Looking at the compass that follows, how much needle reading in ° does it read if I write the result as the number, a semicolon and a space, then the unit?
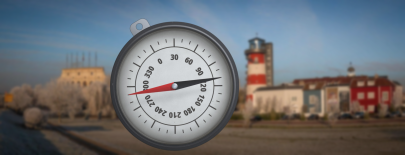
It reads 290; °
